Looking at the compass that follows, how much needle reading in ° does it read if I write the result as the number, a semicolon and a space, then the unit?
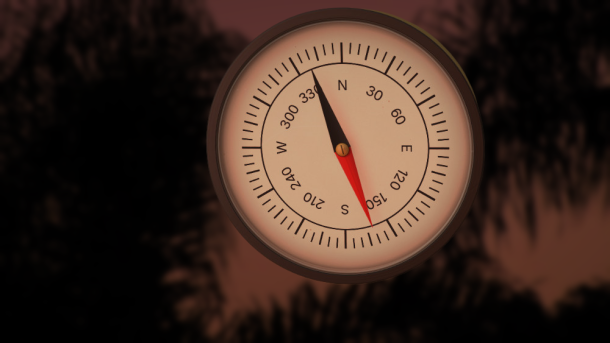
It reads 160; °
